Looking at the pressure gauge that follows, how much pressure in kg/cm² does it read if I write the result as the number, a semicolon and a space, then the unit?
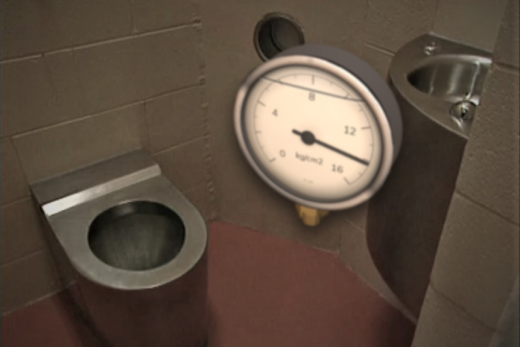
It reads 14; kg/cm²
